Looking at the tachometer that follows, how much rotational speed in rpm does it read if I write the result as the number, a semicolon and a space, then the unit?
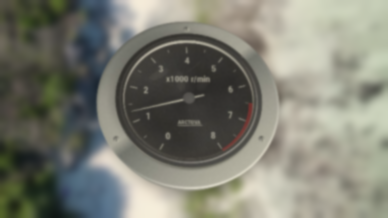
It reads 1250; rpm
